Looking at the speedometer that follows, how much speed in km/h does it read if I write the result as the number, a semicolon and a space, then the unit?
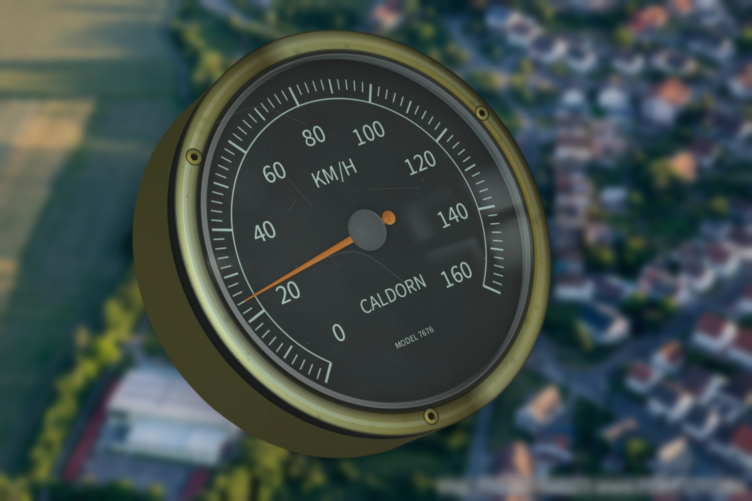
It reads 24; km/h
